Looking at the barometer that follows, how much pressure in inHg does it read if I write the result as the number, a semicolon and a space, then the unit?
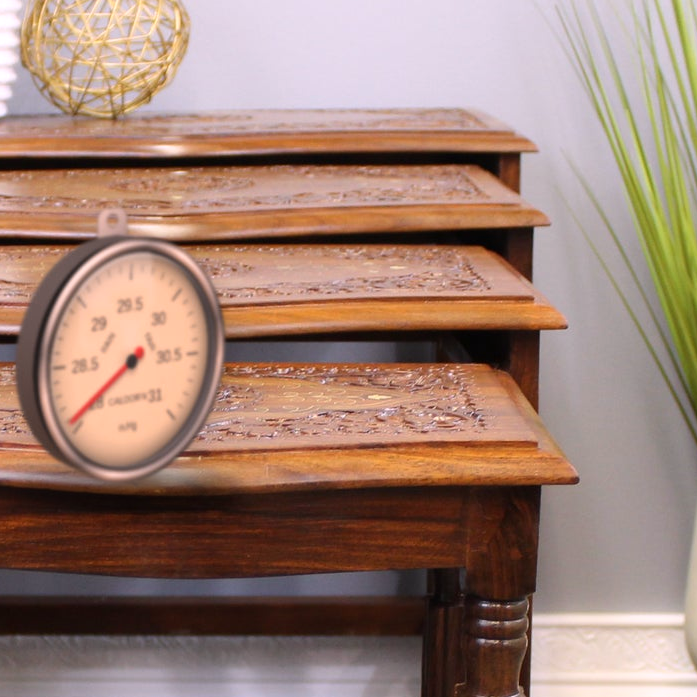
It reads 28.1; inHg
